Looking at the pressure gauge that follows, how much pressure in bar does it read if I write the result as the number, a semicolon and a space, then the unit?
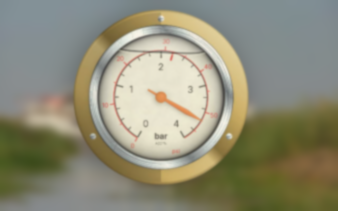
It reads 3.6; bar
